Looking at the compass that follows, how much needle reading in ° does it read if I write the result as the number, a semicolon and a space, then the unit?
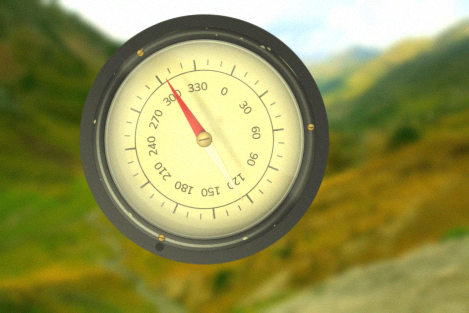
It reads 305; °
